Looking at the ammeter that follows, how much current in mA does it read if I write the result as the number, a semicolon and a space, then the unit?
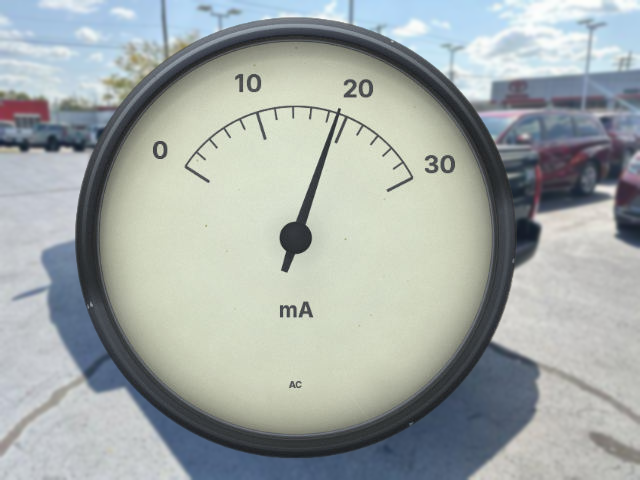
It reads 19; mA
